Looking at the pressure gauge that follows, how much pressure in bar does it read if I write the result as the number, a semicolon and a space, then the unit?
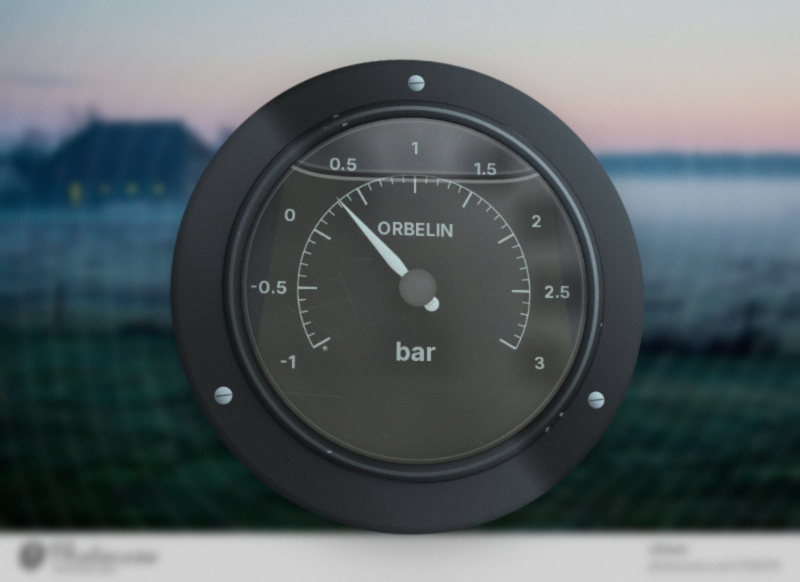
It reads 0.3; bar
